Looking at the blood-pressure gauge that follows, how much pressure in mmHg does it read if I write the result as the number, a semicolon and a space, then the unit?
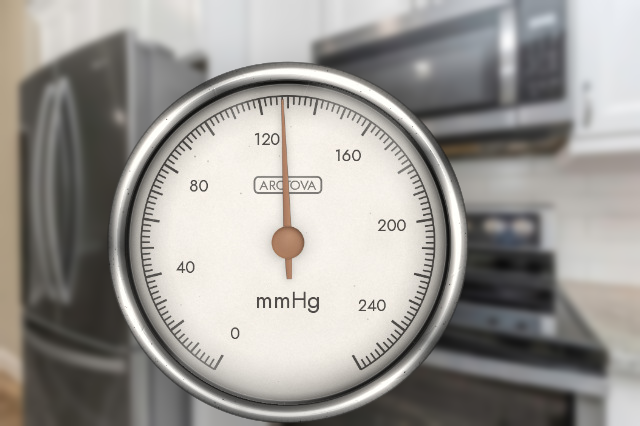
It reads 128; mmHg
